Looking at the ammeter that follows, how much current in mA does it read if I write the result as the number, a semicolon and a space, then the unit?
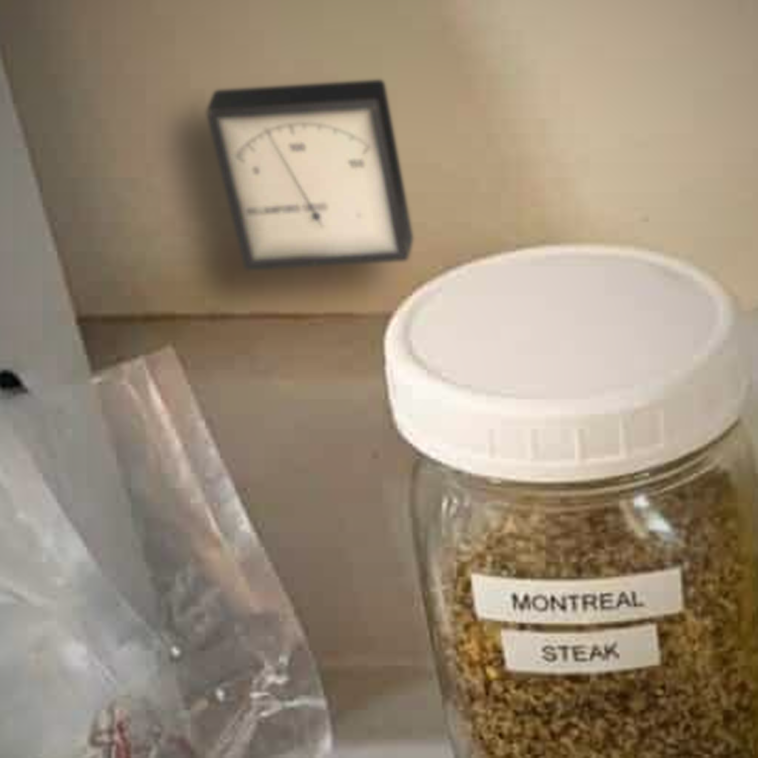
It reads 80; mA
